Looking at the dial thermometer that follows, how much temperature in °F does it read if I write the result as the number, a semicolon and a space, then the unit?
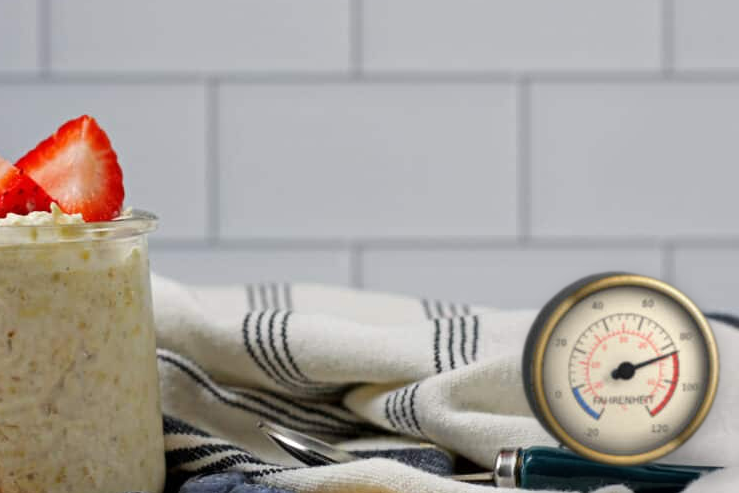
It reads 84; °F
